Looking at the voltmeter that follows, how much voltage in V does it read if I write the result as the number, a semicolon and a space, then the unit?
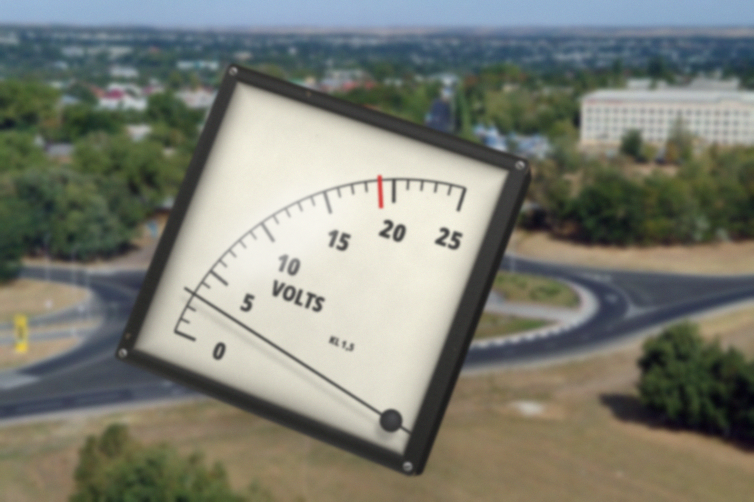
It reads 3; V
